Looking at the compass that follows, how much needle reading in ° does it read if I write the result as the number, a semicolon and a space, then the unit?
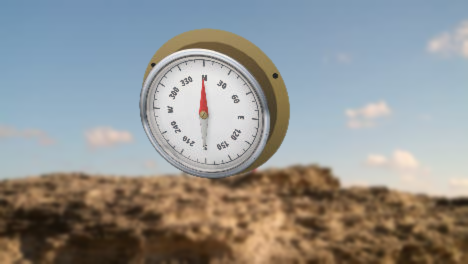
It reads 0; °
